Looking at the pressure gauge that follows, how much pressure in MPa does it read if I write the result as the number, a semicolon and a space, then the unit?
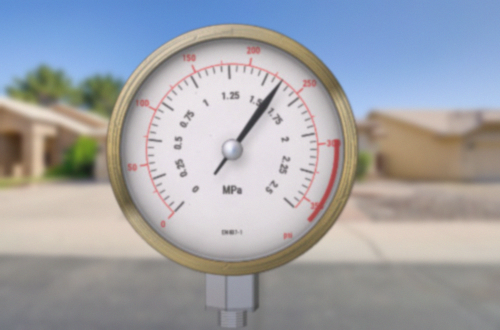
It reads 1.6; MPa
